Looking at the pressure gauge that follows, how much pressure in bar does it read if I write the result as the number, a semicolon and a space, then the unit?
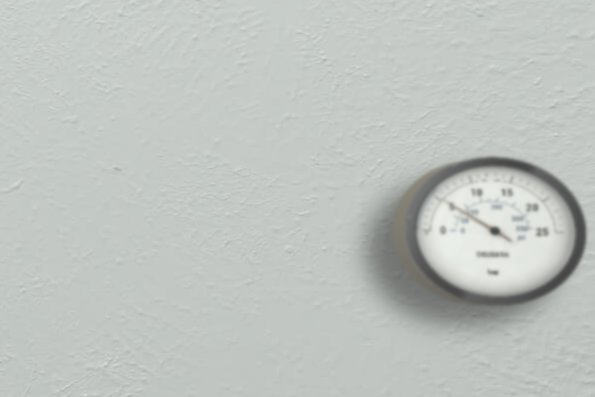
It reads 5; bar
